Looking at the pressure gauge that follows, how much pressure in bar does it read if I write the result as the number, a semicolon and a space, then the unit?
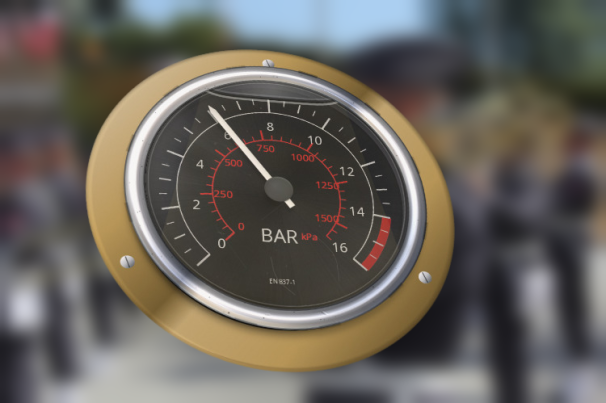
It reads 6; bar
